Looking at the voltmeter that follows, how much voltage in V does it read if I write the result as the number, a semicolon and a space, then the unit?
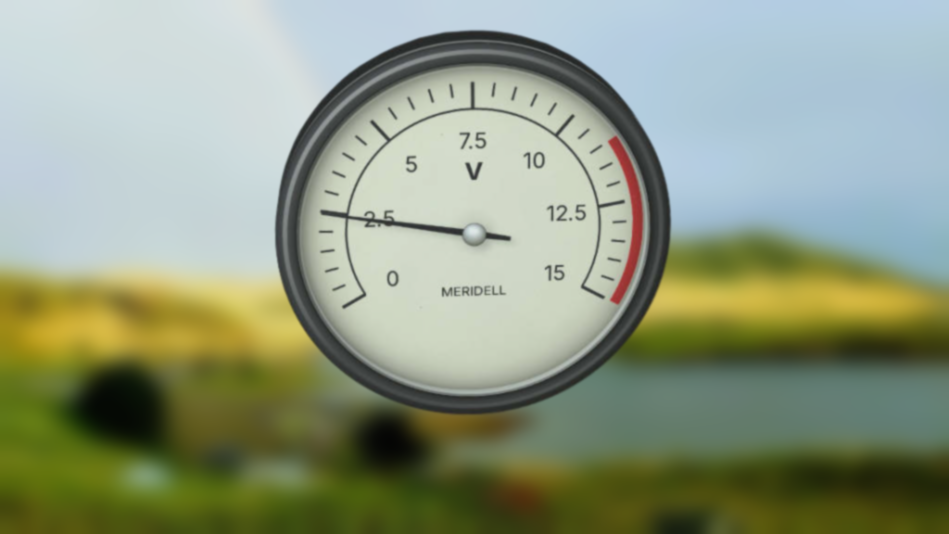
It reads 2.5; V
